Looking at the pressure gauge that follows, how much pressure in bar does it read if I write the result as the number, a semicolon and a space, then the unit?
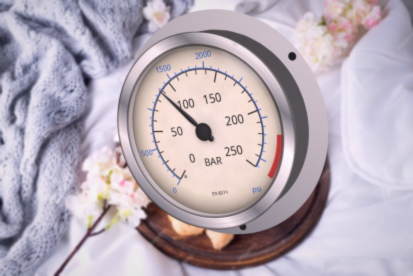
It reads 90; bar
